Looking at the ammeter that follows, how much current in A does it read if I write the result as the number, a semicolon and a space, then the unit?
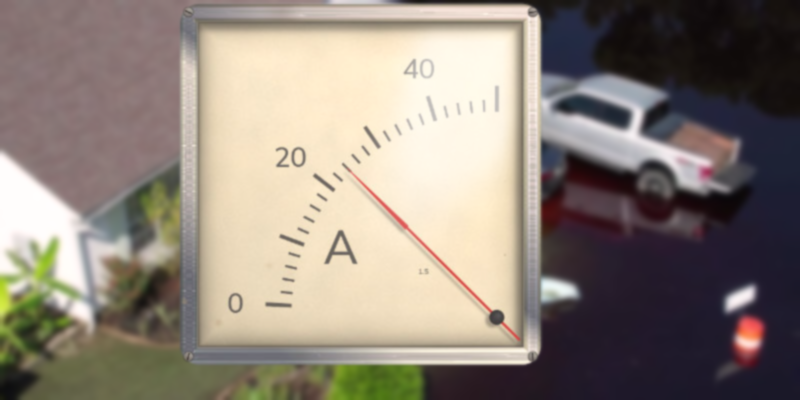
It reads 24; A
